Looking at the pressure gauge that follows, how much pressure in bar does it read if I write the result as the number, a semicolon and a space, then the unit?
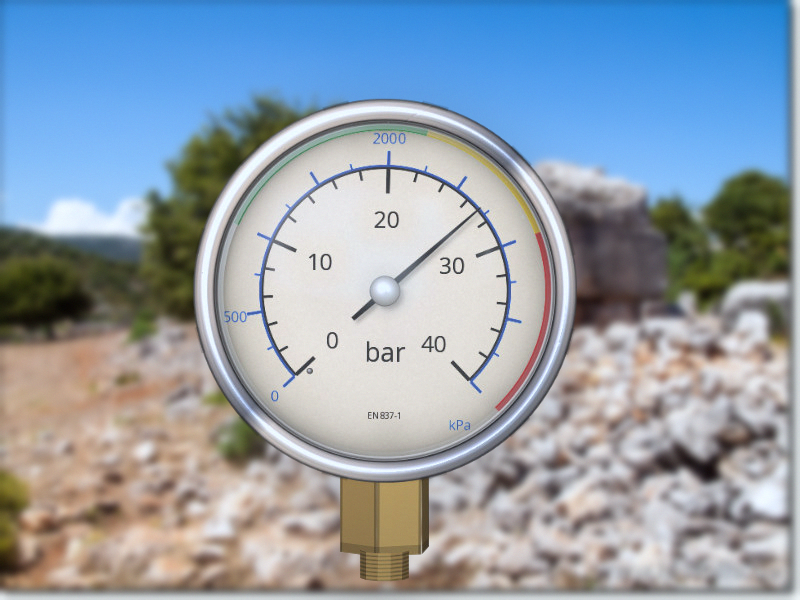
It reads 27; bar
